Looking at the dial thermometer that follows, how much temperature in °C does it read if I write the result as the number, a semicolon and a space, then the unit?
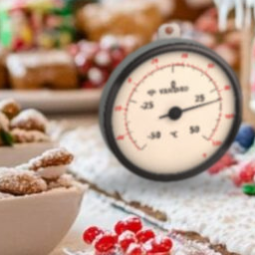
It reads 30; °C
